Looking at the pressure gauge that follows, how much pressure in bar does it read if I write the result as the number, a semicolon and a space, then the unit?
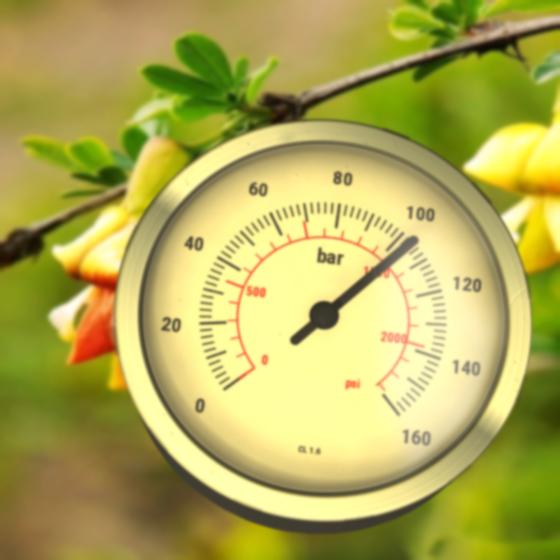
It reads 104; bar
